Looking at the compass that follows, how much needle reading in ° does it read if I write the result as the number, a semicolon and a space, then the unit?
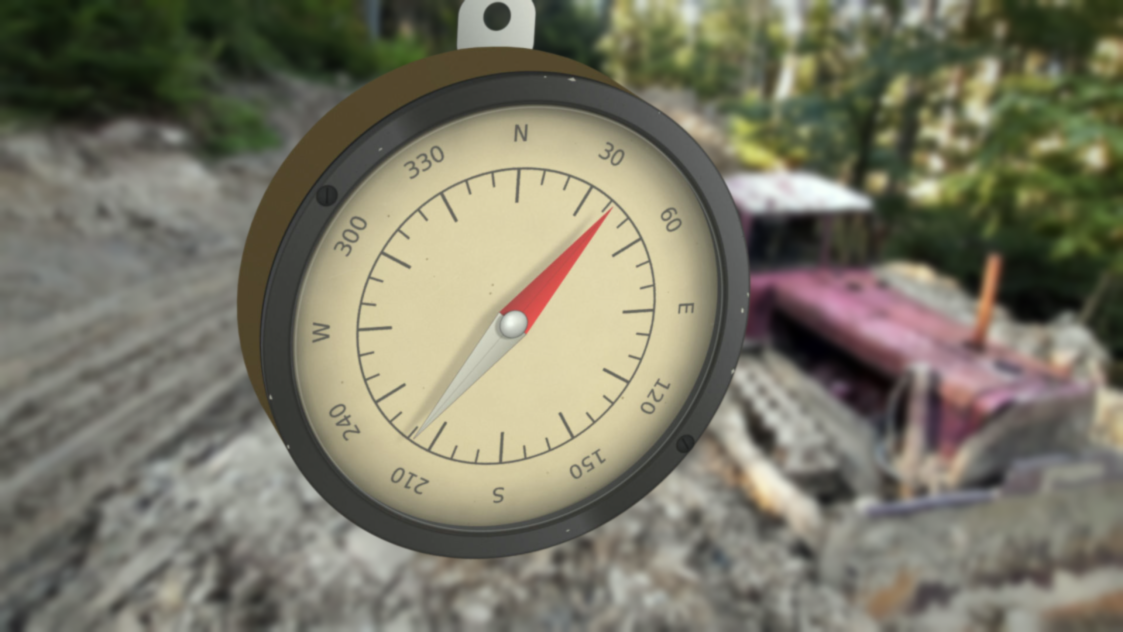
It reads 40; °
